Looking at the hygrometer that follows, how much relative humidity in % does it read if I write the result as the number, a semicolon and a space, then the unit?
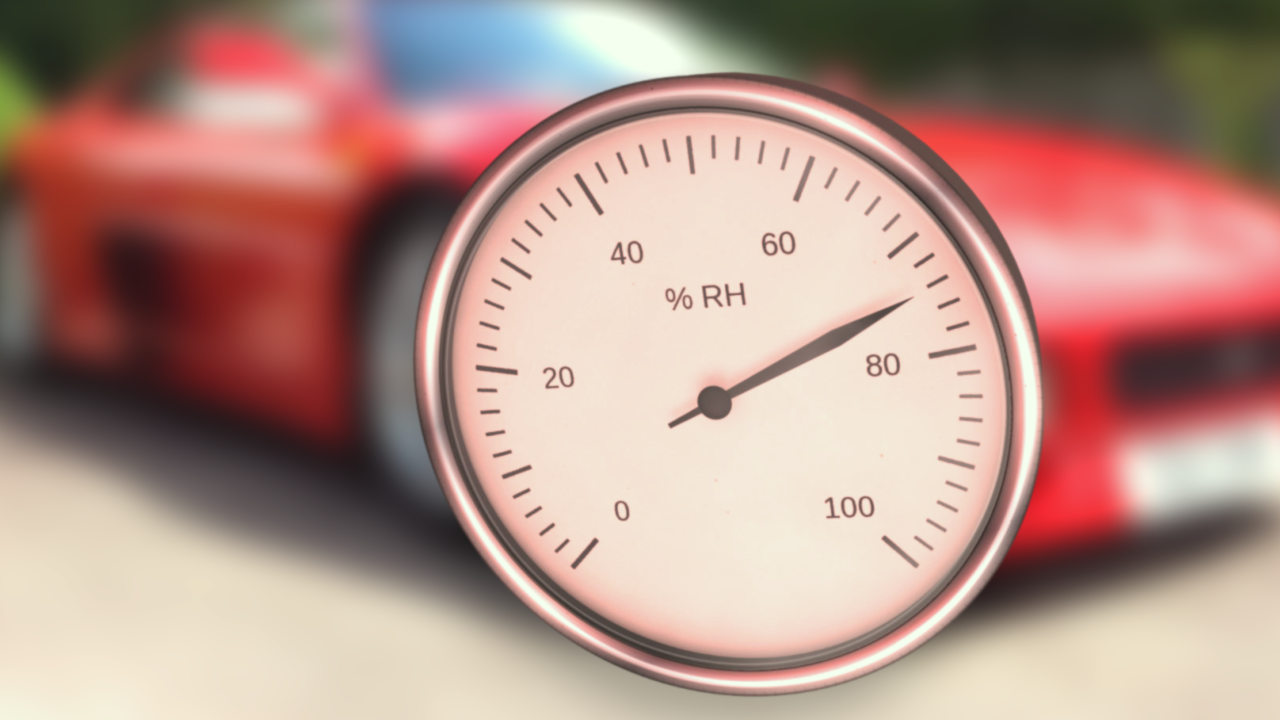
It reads 74; %
